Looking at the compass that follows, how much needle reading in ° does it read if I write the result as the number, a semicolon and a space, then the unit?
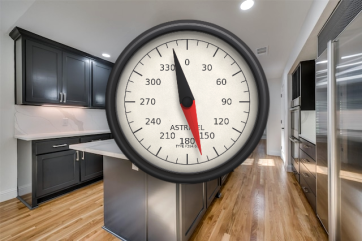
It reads 165; °
